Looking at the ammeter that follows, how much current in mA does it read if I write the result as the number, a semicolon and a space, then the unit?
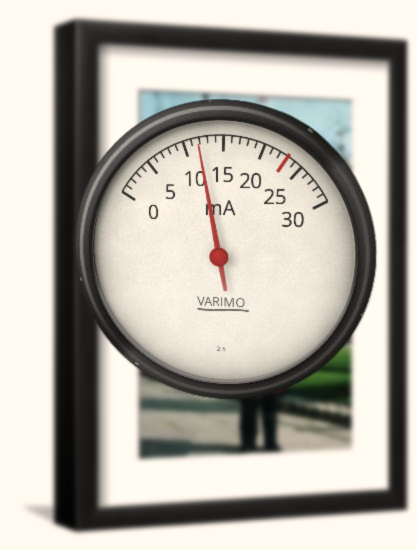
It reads 12; mA
